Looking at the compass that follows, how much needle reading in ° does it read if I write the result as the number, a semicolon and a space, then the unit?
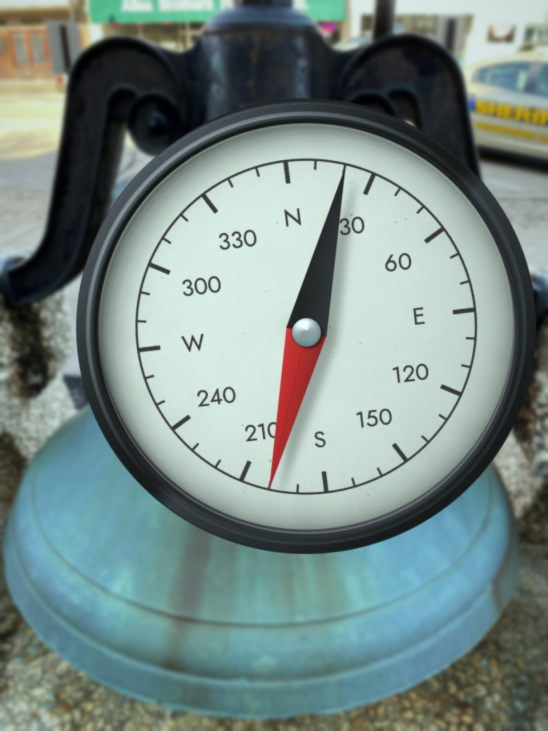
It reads 200; °
